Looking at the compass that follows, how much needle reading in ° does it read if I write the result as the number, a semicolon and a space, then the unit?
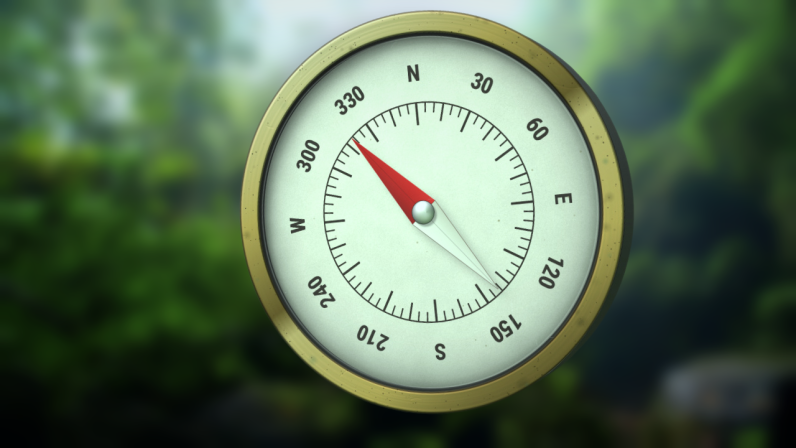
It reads 320; °
